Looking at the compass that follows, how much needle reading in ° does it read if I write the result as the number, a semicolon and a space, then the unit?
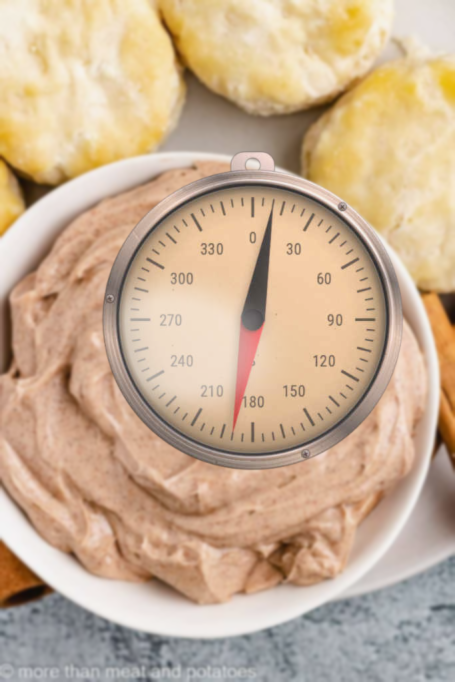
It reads 190; °
